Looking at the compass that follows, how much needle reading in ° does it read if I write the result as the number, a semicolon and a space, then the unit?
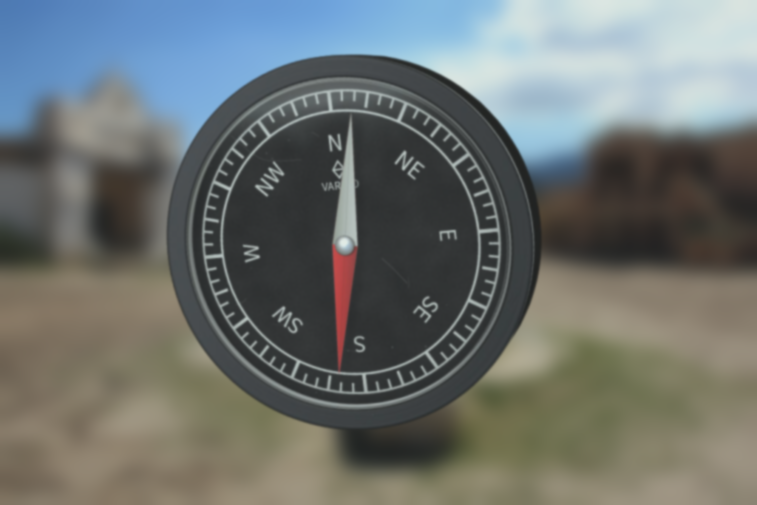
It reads 190; °
